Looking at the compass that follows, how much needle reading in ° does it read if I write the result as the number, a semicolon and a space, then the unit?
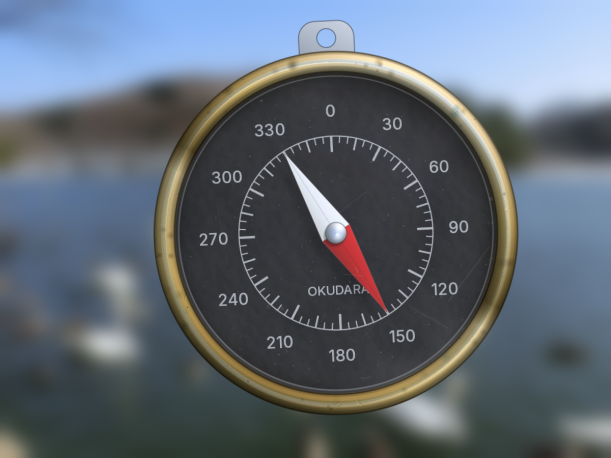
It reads 150; °
